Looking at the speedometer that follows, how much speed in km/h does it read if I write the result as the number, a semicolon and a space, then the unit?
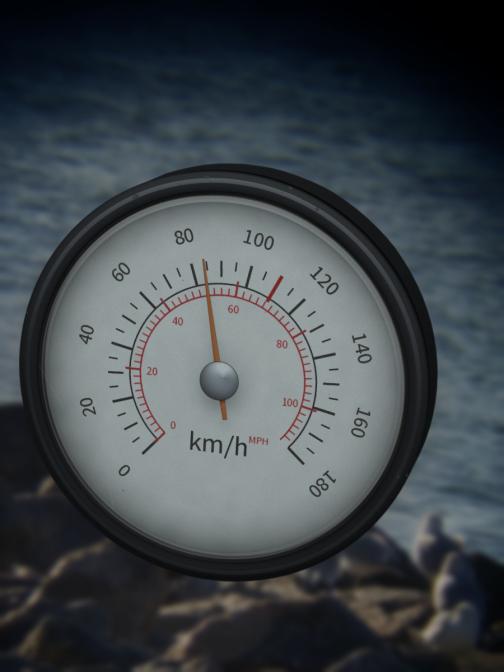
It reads 85; km/h
